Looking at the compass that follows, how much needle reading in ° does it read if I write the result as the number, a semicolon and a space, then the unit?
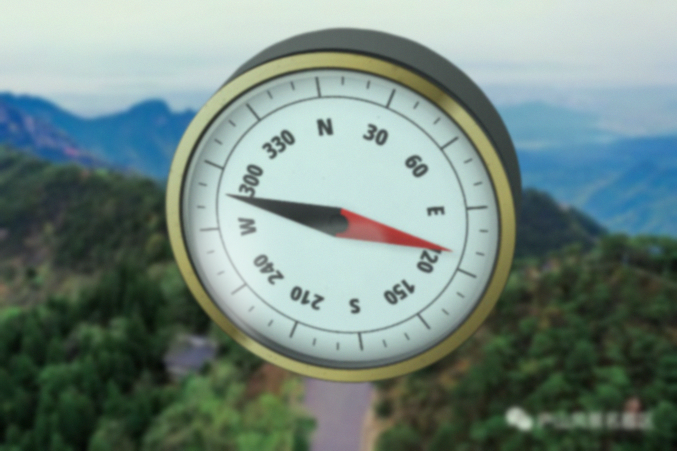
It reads 110; °
